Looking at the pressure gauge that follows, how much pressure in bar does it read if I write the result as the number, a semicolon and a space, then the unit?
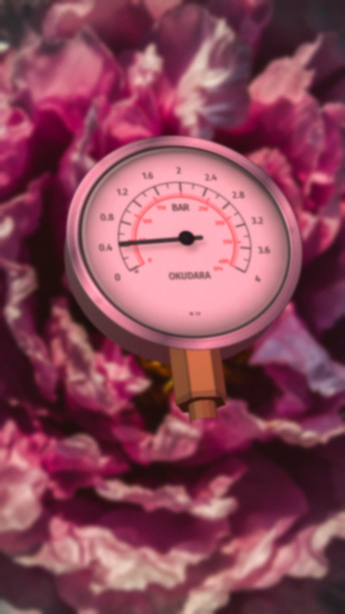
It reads 0.4; bar
